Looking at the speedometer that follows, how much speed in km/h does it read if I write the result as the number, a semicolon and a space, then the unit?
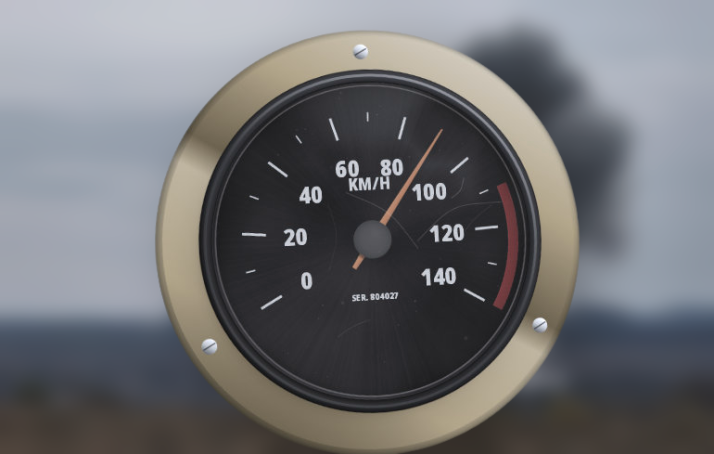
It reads 90; km/h
